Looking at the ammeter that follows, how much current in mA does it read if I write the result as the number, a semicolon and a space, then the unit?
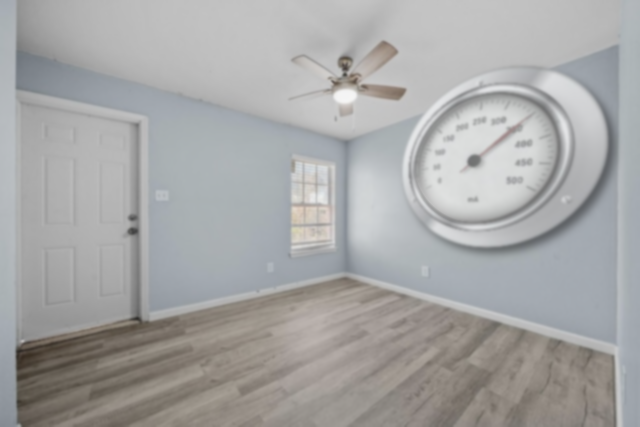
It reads 350; mA
